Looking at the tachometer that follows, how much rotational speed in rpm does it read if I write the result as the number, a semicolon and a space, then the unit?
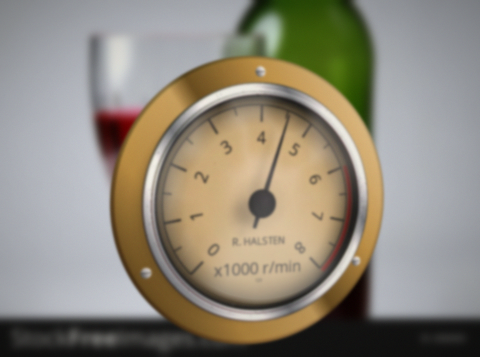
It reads 4500; rpm
